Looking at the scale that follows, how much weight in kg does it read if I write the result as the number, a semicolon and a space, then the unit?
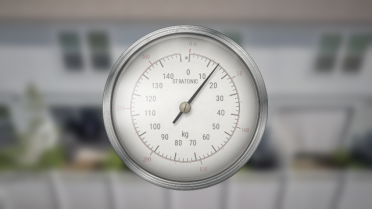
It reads 14; kg
